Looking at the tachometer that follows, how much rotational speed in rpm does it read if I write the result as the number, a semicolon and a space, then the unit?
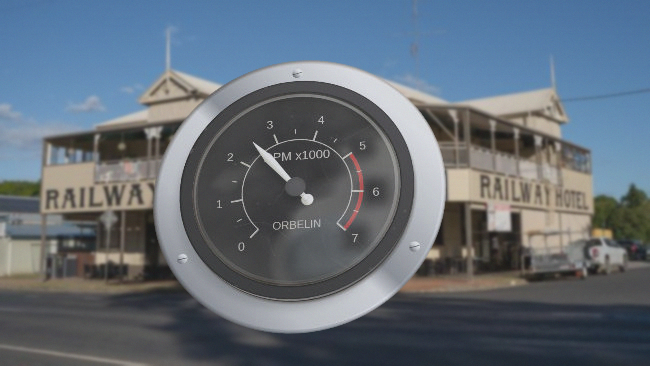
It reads 2500; rpm
